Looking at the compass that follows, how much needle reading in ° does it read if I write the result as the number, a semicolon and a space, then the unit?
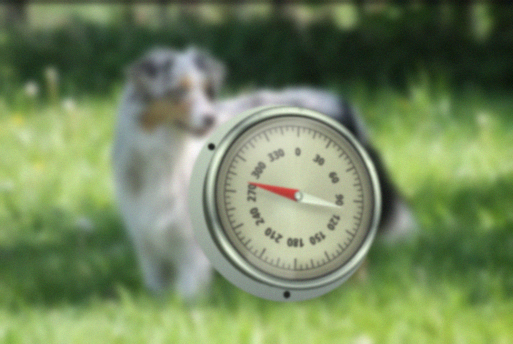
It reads 280; °
